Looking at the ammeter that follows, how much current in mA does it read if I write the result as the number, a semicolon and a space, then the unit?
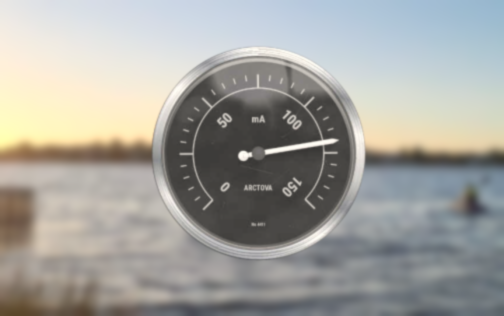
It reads 120; mA
